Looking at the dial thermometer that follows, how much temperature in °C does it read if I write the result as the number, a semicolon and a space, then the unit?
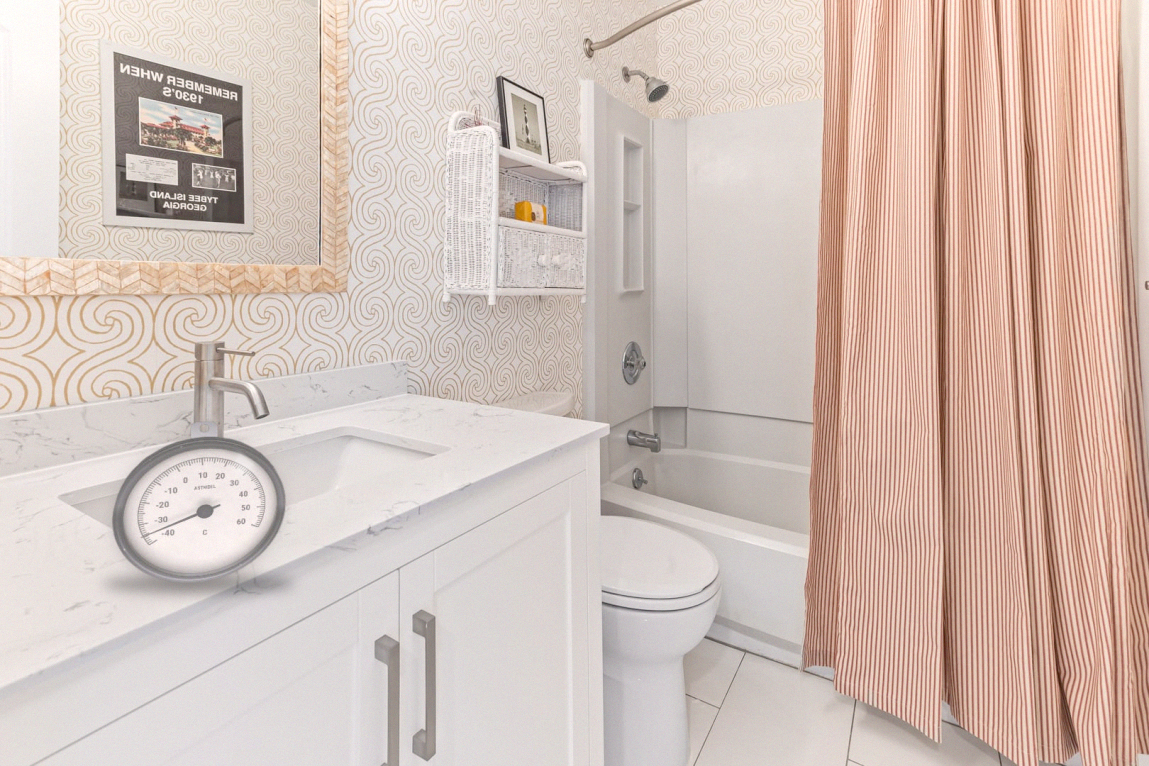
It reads -35; °C
